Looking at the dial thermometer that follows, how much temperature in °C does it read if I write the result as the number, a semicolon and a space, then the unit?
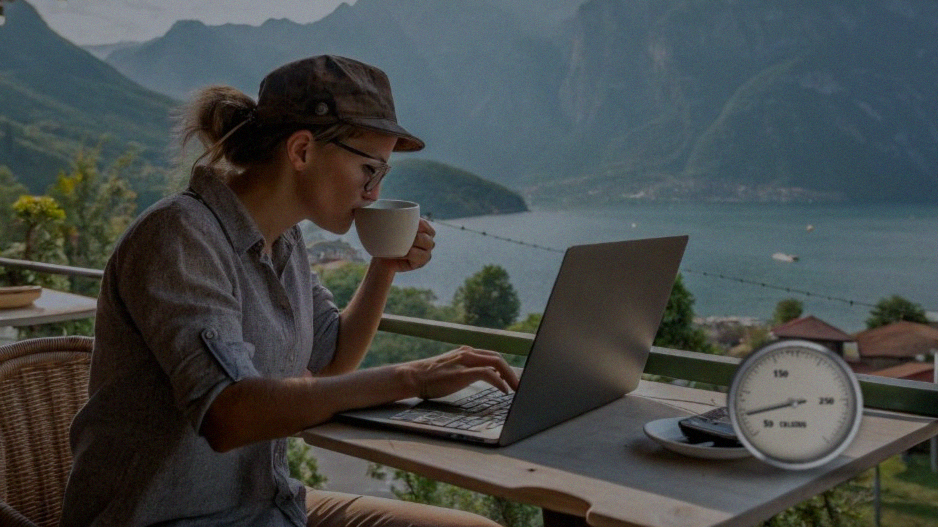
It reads 75; °C
